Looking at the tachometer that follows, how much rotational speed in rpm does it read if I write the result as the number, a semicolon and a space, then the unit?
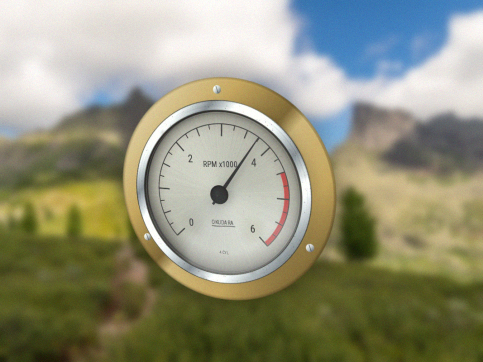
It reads 3750; rpm
